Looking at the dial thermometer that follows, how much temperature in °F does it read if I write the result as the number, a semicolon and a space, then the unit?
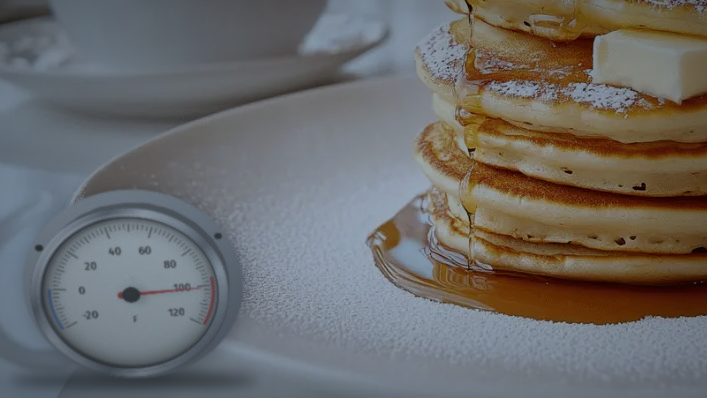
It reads 100; °F
